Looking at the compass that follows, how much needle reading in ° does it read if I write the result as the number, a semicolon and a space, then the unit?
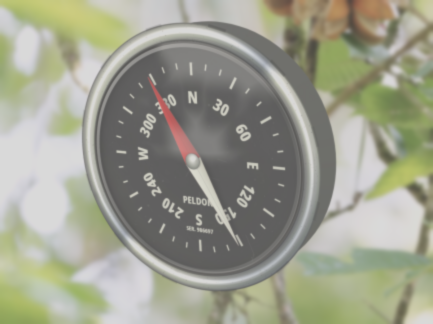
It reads 330; °
